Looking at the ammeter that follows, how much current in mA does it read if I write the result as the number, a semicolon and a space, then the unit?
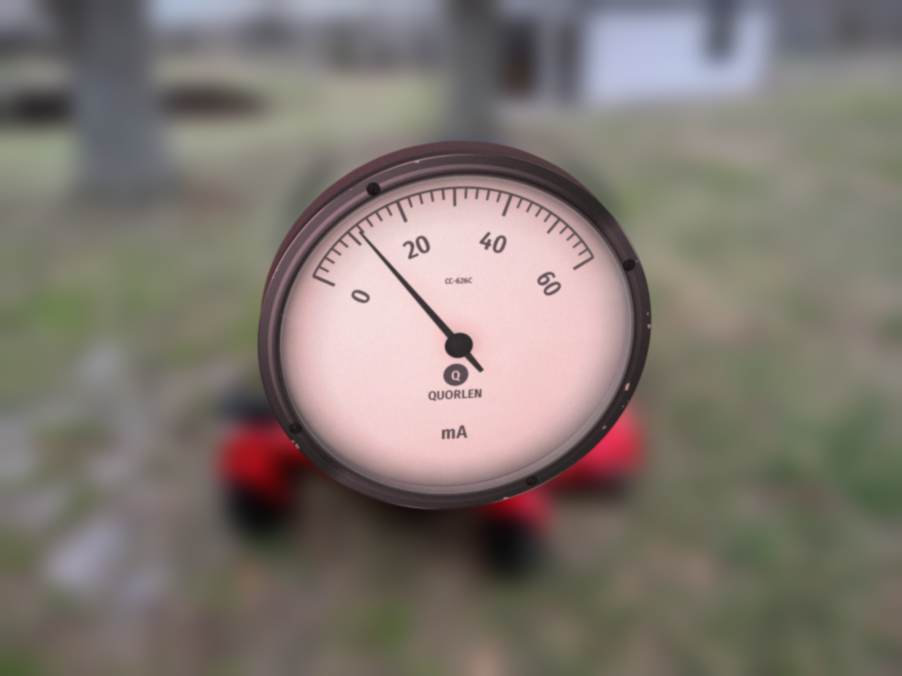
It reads 12; mA
